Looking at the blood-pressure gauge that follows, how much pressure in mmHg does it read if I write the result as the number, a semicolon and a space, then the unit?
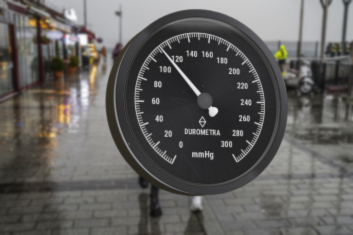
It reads 110; mmHg
